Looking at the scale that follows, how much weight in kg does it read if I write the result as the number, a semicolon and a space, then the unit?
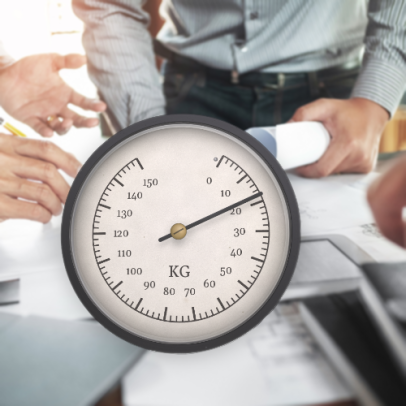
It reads 18; kg
